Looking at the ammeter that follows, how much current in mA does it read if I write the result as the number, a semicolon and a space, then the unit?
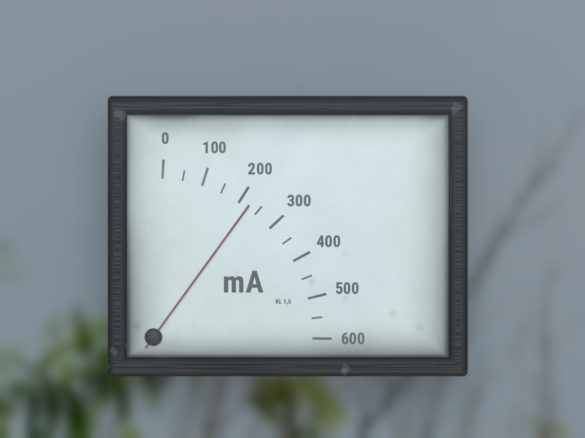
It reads 225; mA
